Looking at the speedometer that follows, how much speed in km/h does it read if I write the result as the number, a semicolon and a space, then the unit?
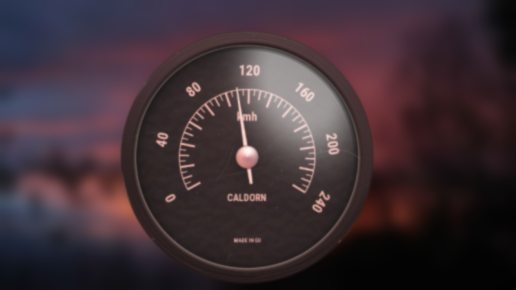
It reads 110; km/h
